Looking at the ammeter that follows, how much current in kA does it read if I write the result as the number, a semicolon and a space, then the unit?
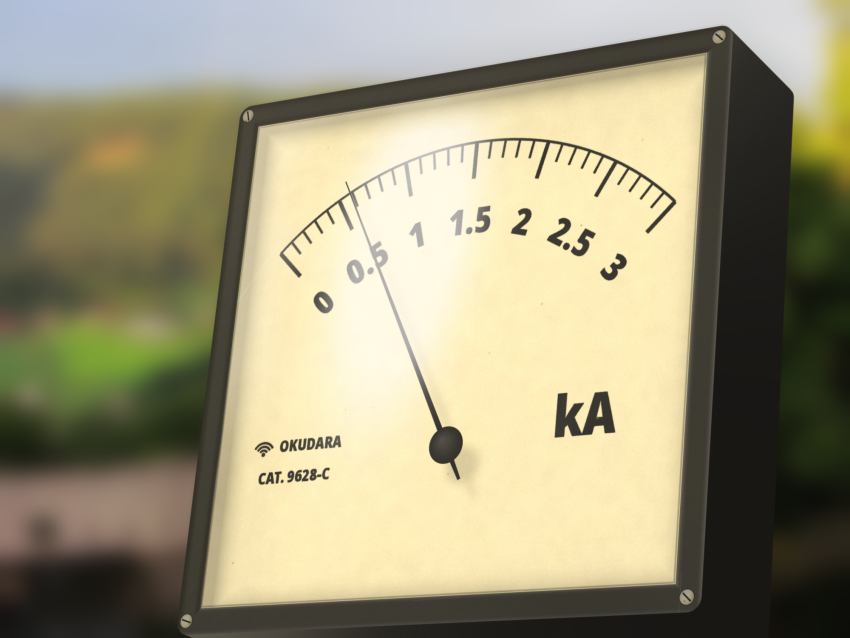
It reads 0.6; kA
